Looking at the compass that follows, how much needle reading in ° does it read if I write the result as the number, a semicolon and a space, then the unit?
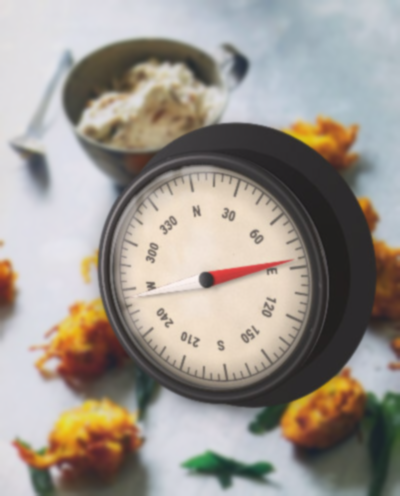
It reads 85; °
